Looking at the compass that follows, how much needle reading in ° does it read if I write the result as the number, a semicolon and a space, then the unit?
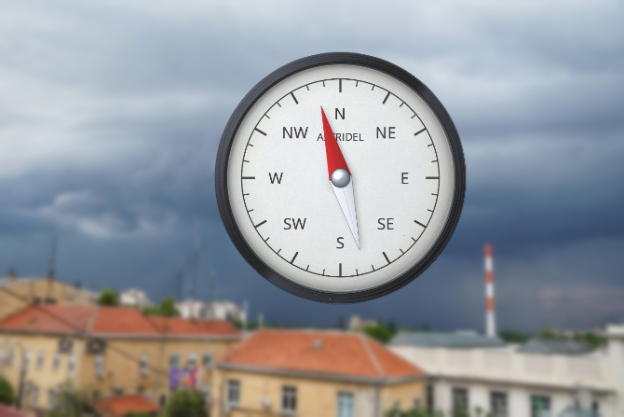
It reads 345; °
